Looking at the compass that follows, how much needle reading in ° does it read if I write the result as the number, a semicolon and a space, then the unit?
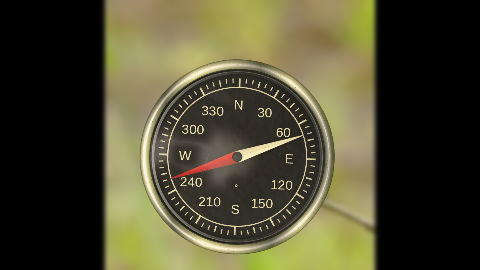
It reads 250; °
